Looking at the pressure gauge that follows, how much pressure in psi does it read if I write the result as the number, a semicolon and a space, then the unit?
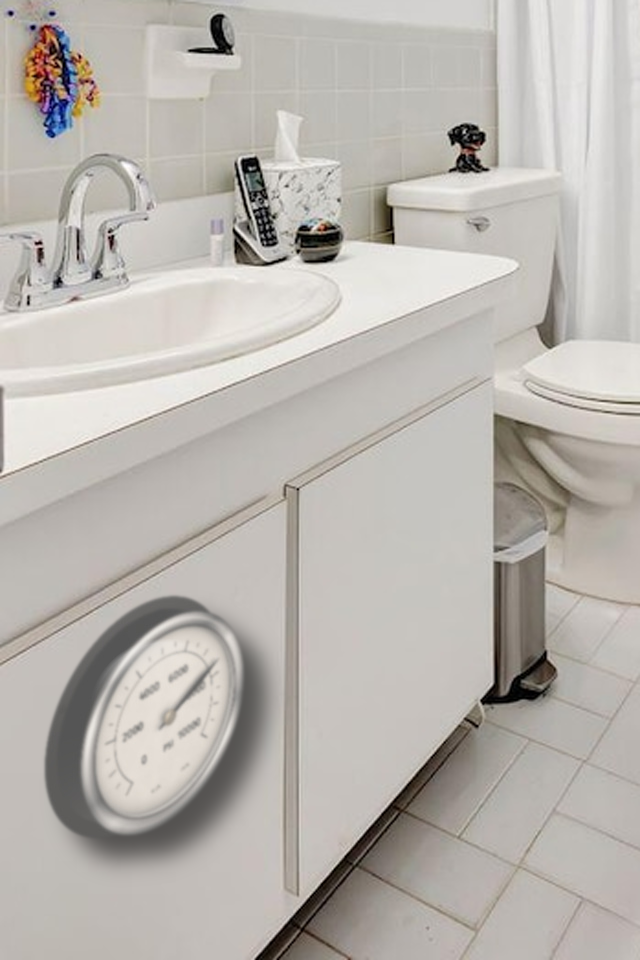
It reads 7500; psi
